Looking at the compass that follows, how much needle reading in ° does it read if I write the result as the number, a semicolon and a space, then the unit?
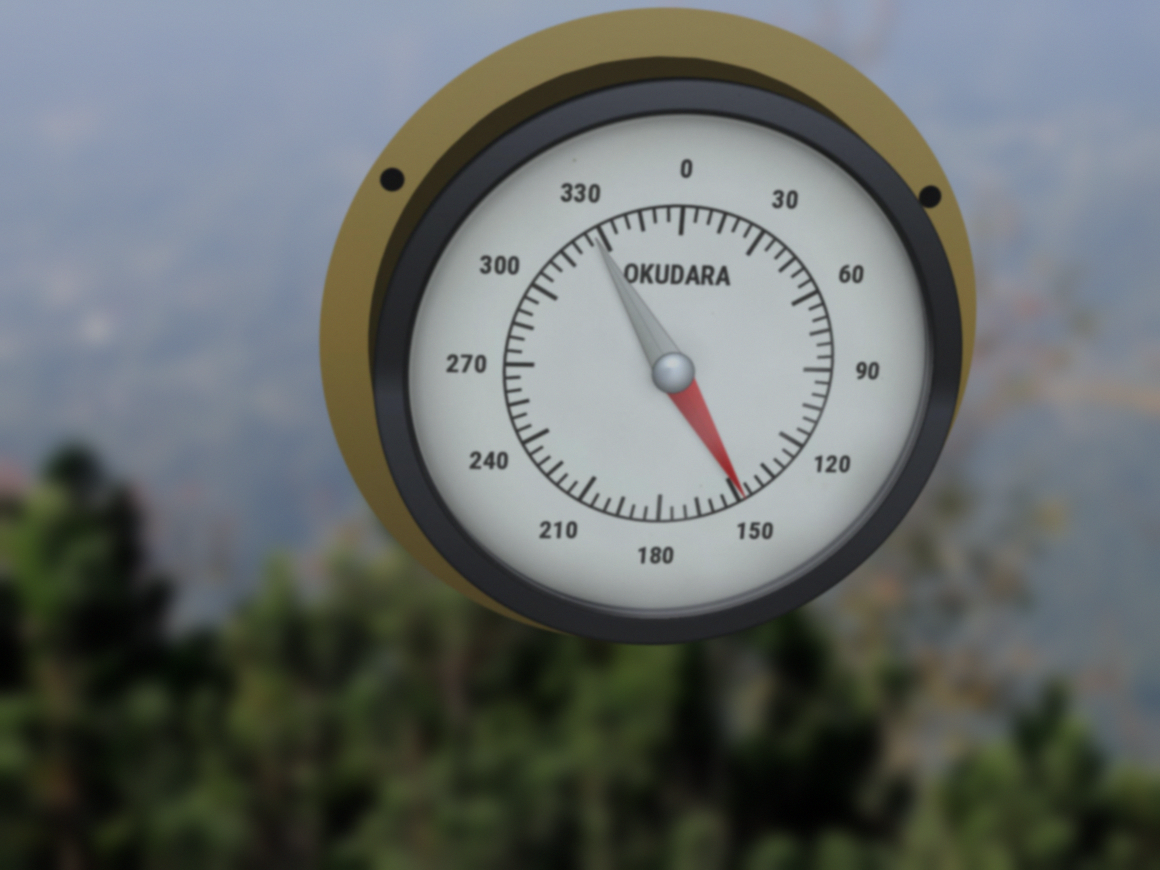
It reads 147.5; °
